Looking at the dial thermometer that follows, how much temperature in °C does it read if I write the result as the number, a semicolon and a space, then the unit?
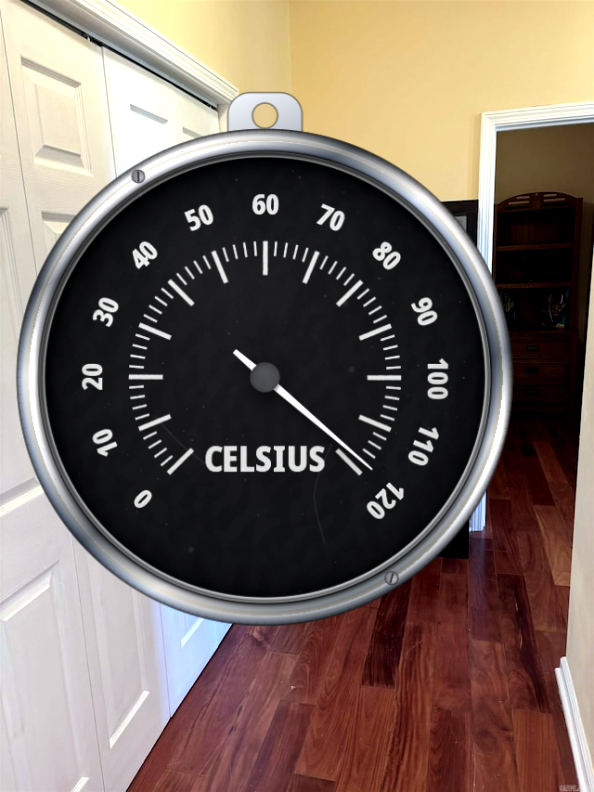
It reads 118; °C
